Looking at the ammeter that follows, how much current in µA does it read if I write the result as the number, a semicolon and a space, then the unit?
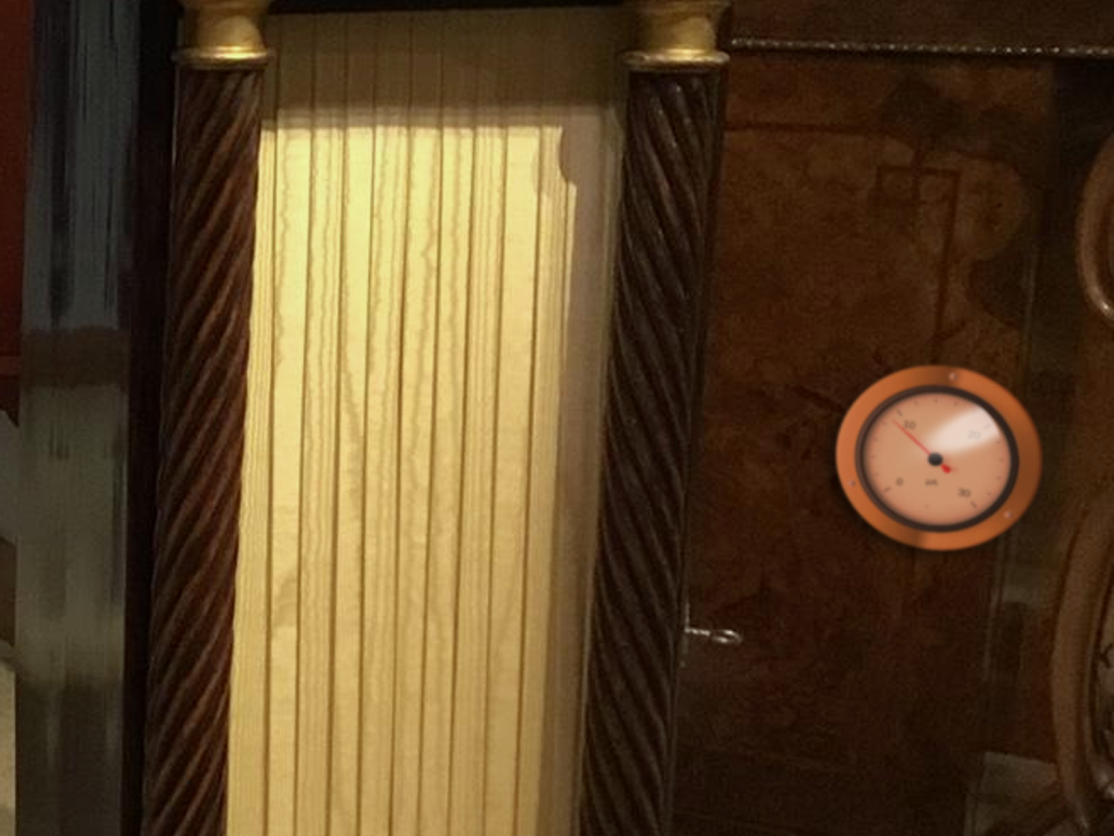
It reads 9; µA
